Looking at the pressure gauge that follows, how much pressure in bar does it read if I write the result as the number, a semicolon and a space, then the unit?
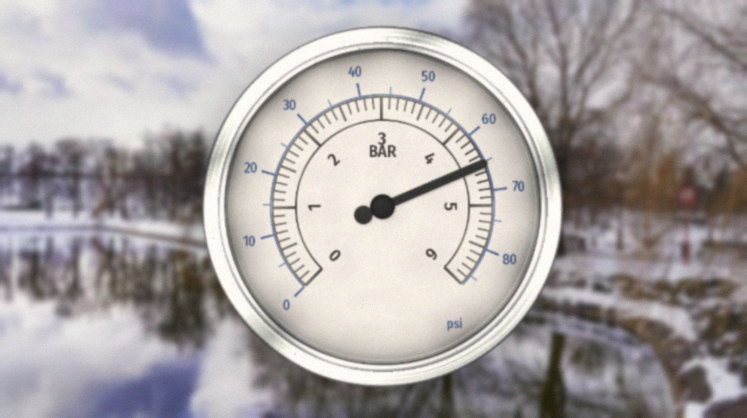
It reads 4.5; bar
